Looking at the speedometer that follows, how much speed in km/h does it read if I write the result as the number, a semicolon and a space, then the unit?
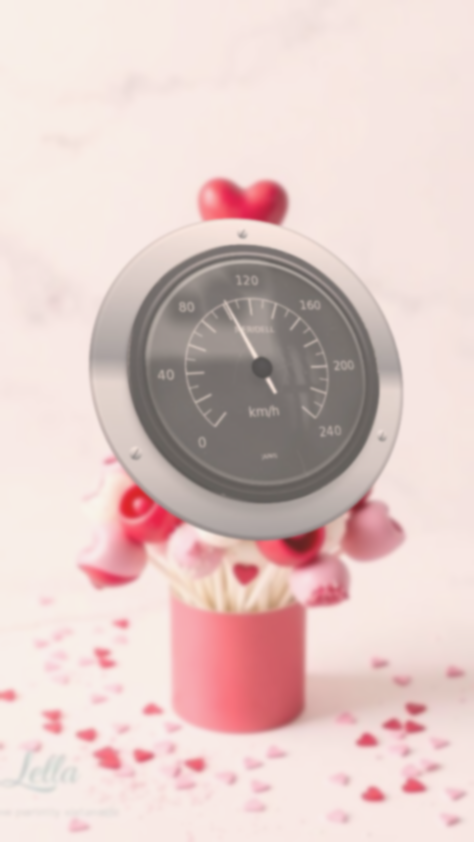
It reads 100; km/h
